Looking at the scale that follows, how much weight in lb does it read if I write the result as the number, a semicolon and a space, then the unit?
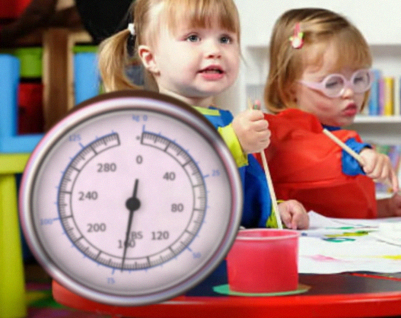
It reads 160; lb
